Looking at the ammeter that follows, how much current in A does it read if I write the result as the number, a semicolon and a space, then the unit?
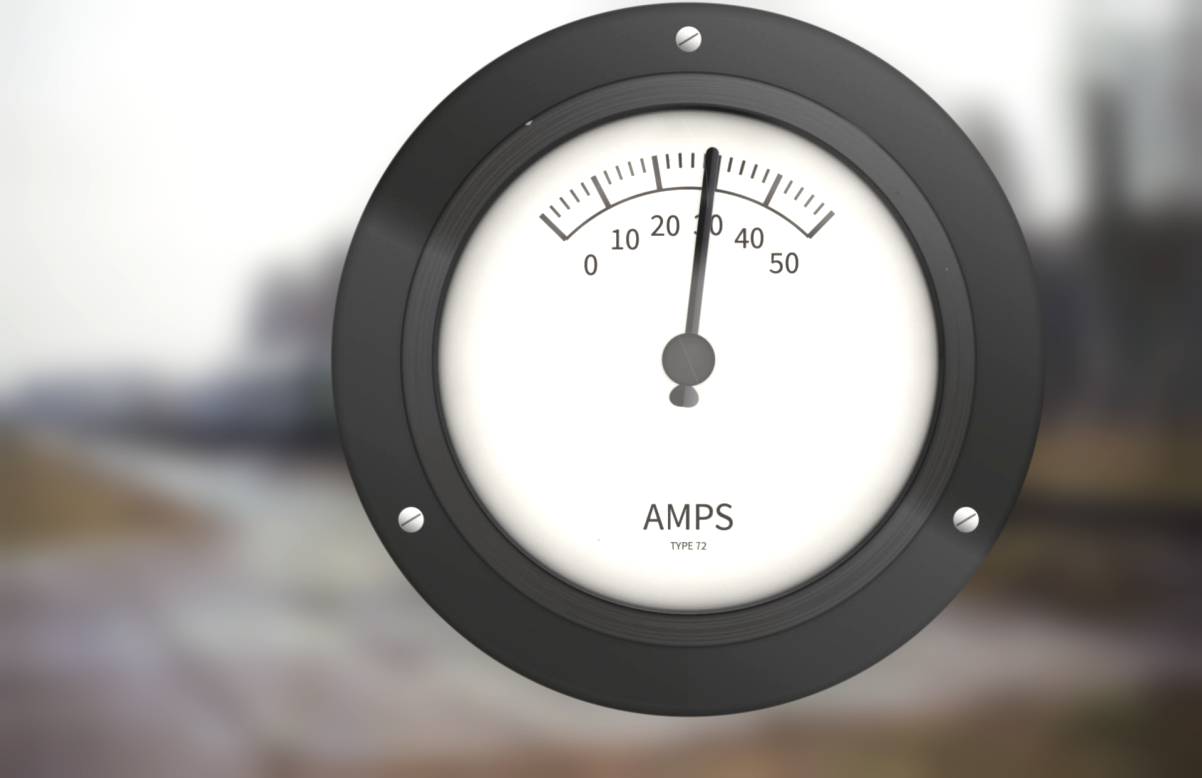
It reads 29; A
